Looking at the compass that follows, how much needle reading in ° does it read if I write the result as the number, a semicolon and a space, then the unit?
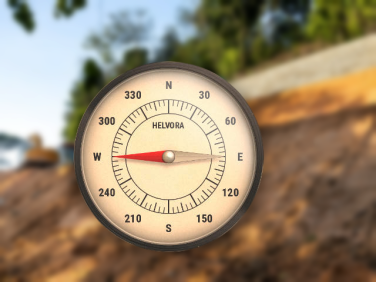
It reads 270; °
